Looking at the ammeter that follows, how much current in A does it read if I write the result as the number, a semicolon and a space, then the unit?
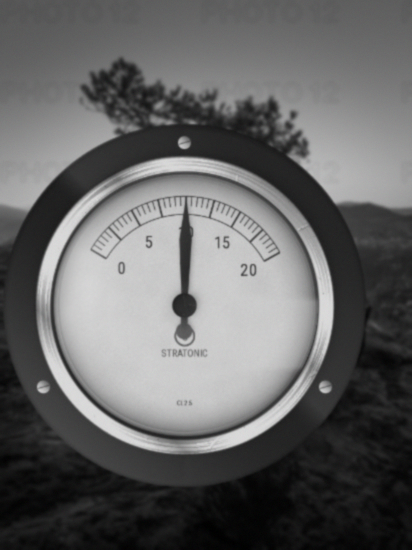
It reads 10; A
